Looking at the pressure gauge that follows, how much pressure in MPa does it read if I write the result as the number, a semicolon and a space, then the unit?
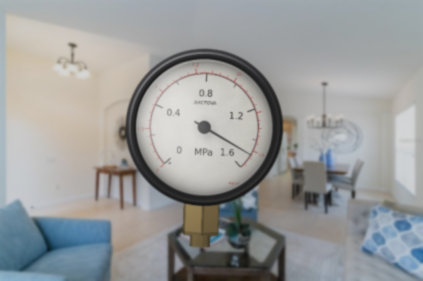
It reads 1.5; MPa
